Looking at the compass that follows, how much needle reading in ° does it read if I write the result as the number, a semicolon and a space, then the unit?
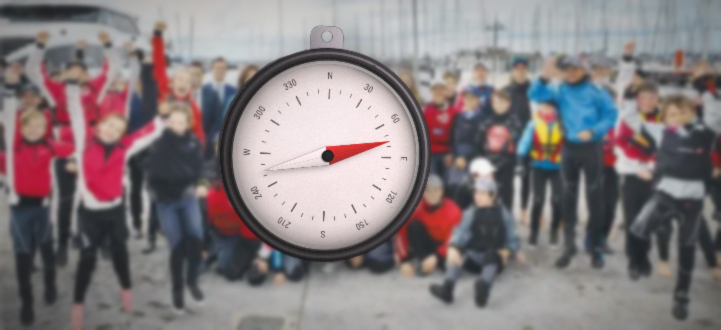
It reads 75; °
